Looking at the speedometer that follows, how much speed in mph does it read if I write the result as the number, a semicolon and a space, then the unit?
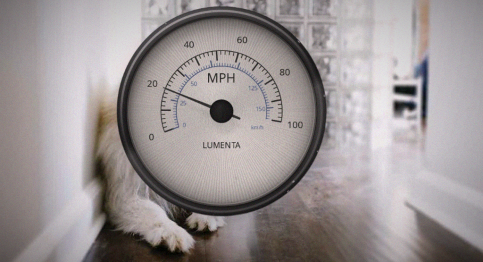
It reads 20; mph
